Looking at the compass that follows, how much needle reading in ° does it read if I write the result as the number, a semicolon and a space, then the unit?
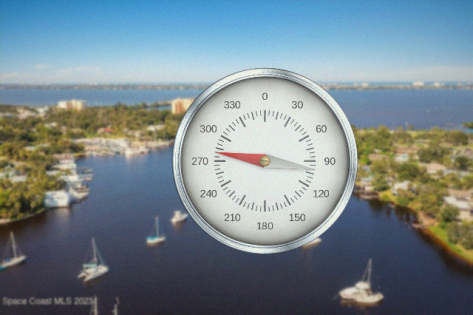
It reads 280; °
